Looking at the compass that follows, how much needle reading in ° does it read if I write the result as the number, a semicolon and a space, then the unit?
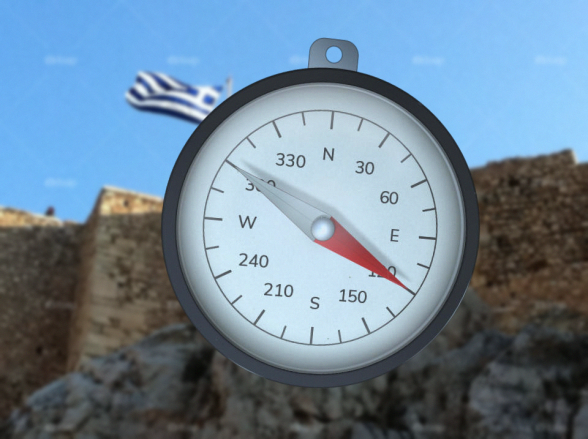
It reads 120; °
